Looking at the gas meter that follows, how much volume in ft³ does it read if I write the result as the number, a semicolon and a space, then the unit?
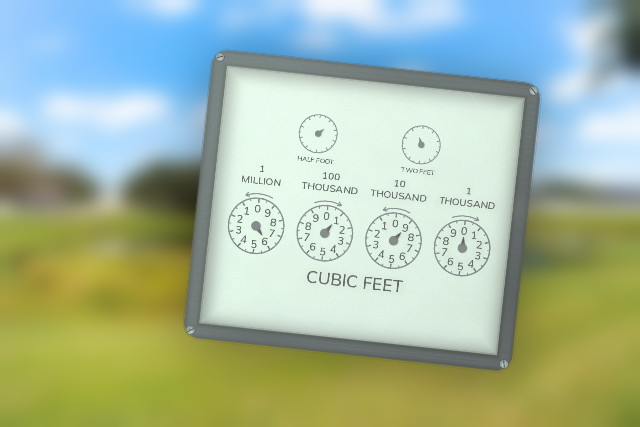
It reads 609000; ft³
